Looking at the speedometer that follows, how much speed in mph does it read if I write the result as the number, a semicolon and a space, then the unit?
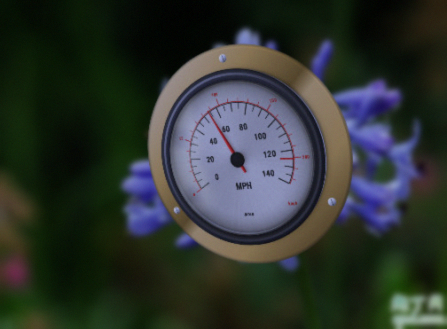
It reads 55; mph
